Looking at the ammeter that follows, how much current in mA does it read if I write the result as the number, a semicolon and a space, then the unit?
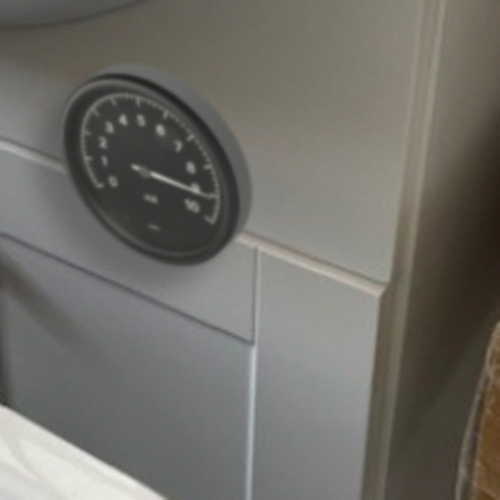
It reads 9; mA
